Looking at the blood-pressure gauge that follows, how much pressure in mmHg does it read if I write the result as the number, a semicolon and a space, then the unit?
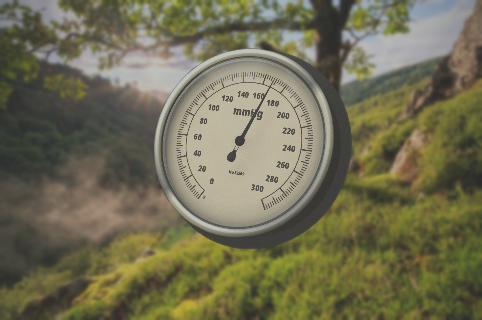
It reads 170; mmHg
